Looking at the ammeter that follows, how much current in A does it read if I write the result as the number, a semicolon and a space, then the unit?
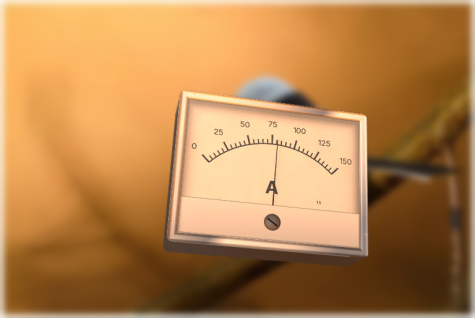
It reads 80; A
